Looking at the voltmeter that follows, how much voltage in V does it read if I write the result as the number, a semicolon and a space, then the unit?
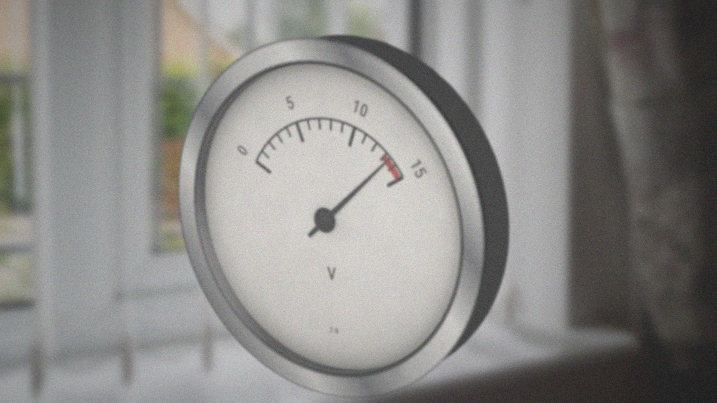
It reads 13.5; V
